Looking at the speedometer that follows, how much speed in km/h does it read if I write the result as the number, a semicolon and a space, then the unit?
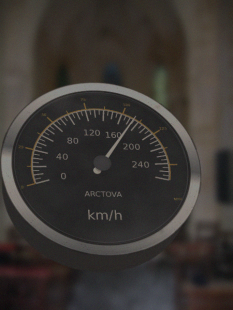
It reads 175; km/h
